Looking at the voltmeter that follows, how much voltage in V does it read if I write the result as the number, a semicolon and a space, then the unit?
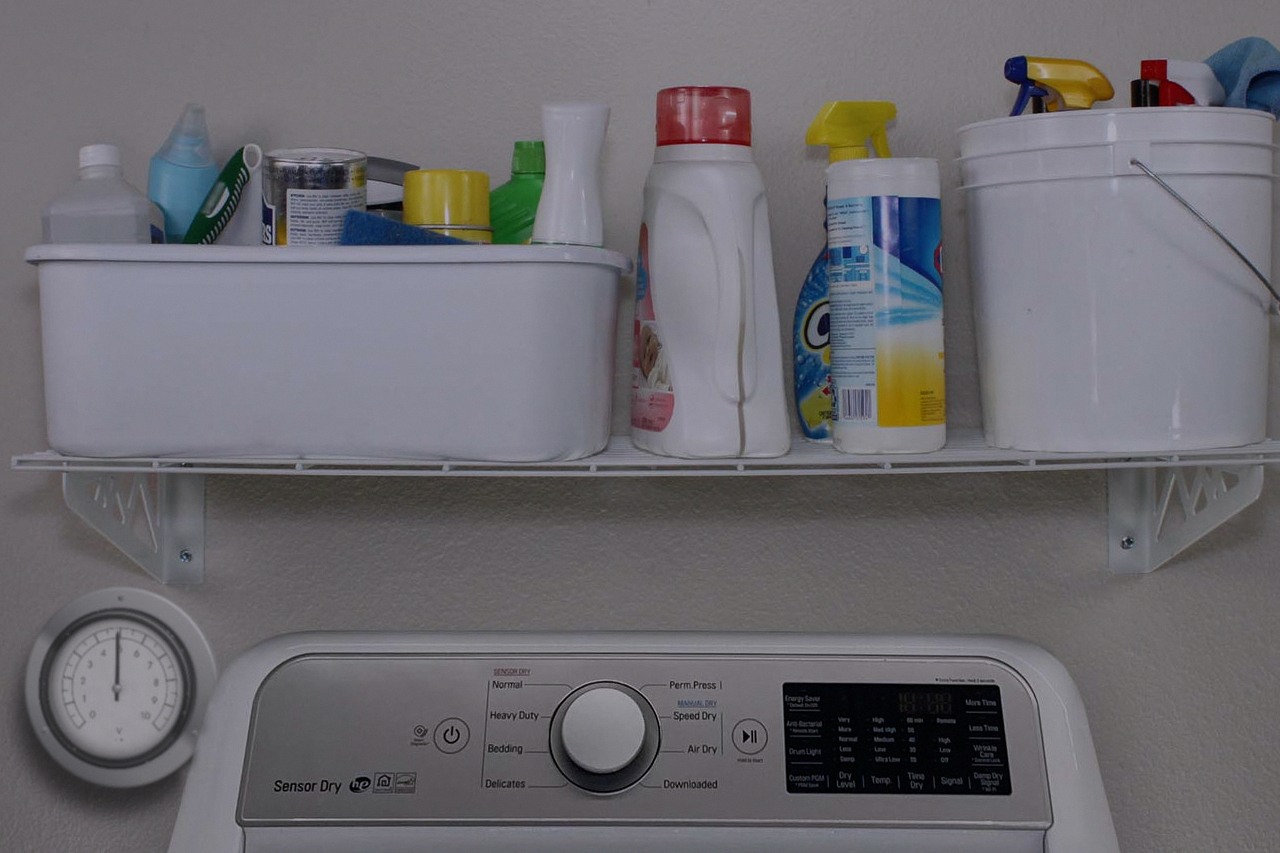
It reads 5; V
